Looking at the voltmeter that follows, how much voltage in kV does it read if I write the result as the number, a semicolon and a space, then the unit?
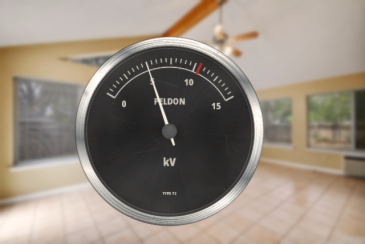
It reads 5; kV
